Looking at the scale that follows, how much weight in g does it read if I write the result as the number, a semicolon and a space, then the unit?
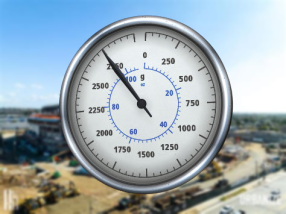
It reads 2750; g
